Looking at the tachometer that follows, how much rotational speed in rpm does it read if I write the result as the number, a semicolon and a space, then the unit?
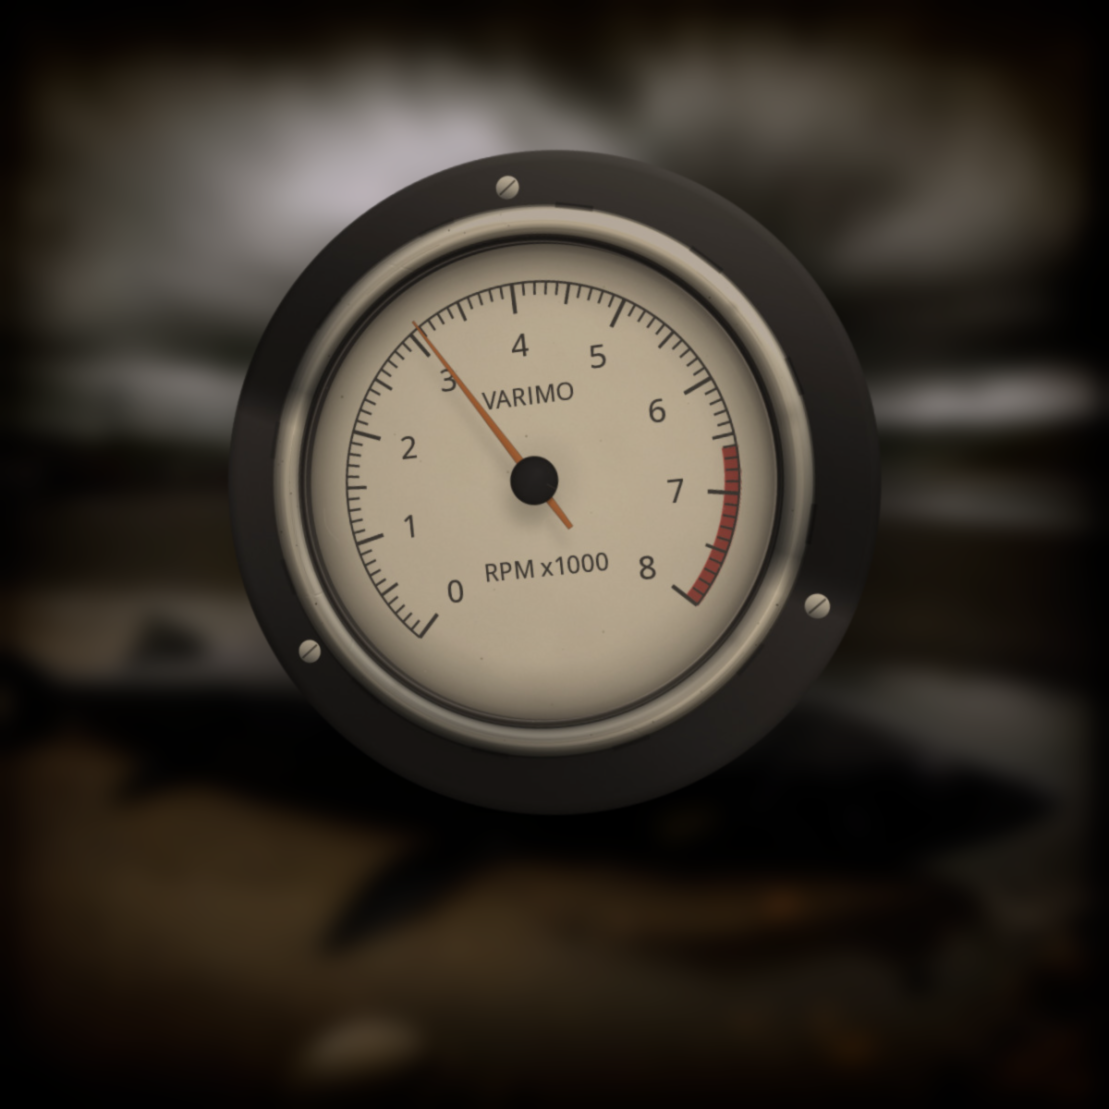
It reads 3100; rpm
